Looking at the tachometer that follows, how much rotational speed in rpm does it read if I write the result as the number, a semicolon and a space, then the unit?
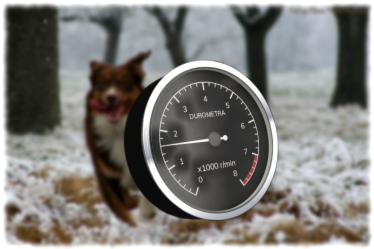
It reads 1600; rpm
